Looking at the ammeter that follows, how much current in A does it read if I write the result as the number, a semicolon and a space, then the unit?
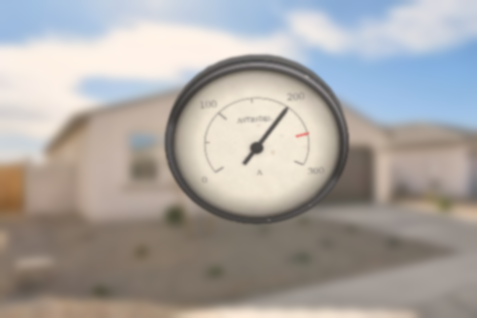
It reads 200; A
